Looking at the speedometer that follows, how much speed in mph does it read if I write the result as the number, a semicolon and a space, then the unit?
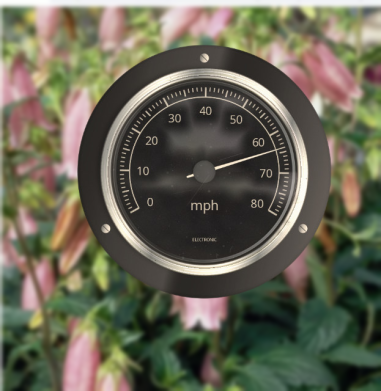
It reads 64; mph
